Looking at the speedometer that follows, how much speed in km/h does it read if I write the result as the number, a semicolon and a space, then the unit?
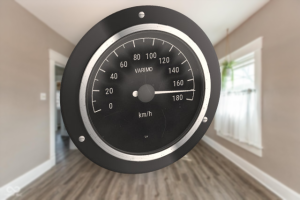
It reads 170; km/h
